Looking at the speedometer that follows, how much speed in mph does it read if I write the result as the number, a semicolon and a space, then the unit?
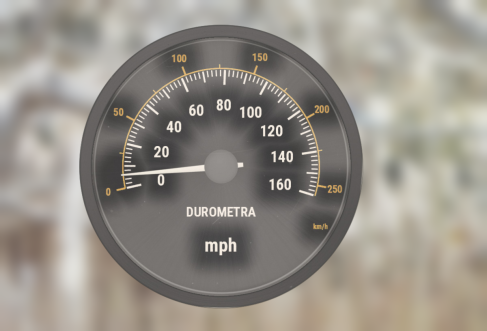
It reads 6; mph
